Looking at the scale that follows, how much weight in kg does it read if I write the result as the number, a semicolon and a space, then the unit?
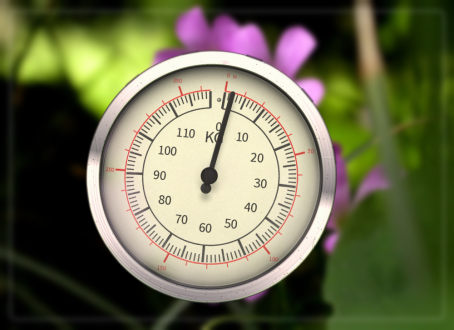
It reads 2; kg
